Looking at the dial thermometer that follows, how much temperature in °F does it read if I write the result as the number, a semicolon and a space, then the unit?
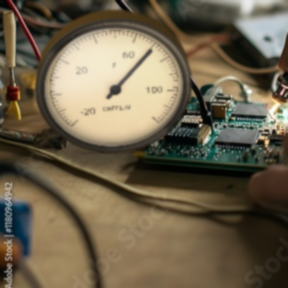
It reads 70; °F
